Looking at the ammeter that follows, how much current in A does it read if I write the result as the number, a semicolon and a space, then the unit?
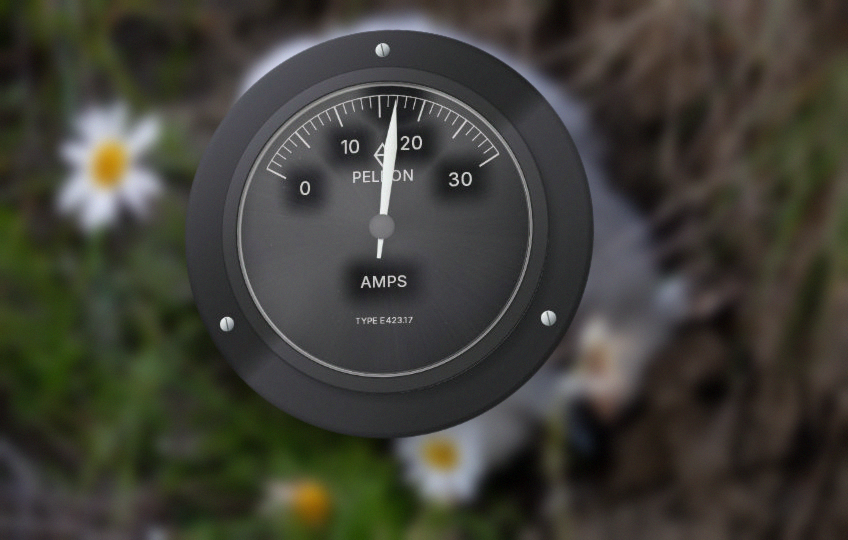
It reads 17; A
